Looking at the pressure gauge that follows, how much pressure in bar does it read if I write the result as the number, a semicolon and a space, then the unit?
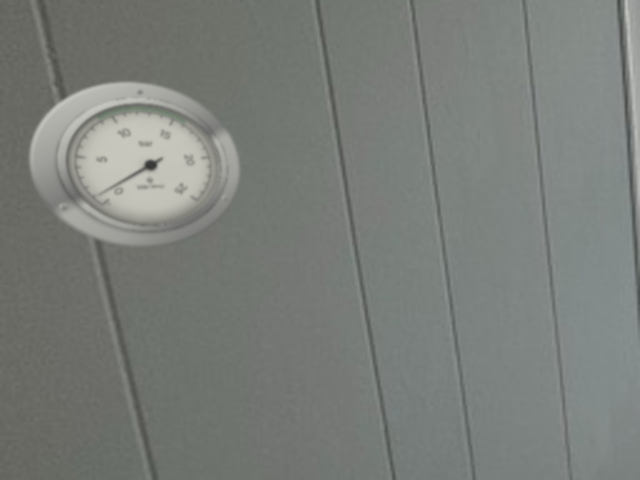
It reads 1; bar
